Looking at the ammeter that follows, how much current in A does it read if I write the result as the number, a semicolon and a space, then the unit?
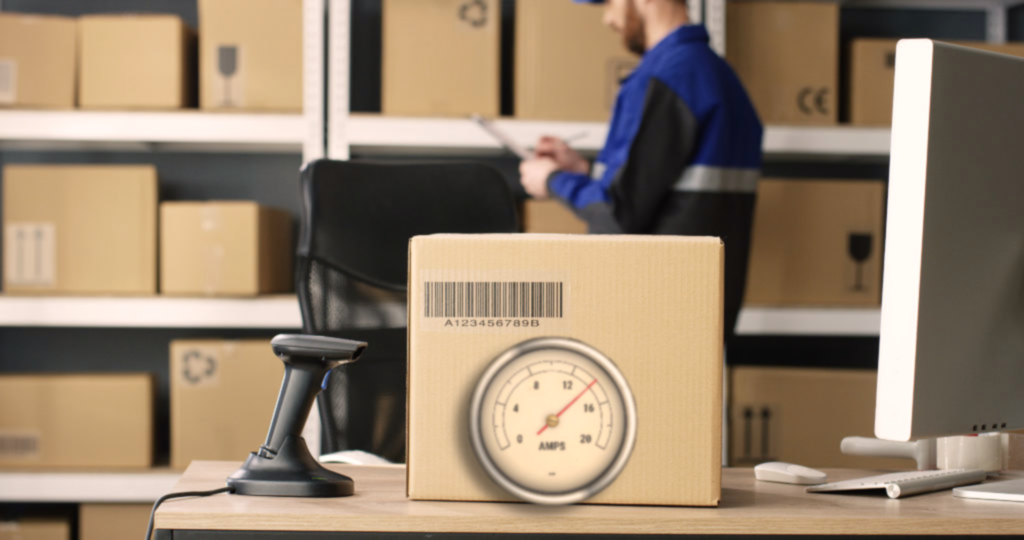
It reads 14; A
